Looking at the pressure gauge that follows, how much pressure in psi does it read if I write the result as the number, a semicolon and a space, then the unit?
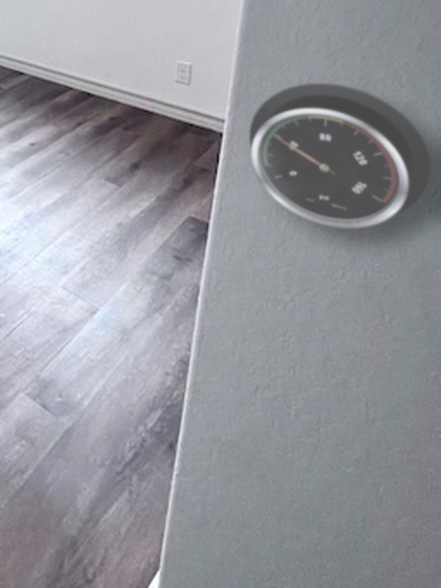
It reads 40; psi
